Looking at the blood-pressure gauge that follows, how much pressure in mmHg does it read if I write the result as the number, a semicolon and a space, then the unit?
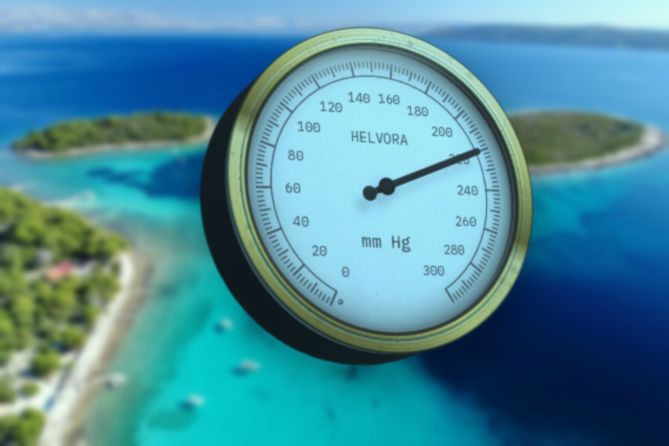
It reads 220; mmHg
